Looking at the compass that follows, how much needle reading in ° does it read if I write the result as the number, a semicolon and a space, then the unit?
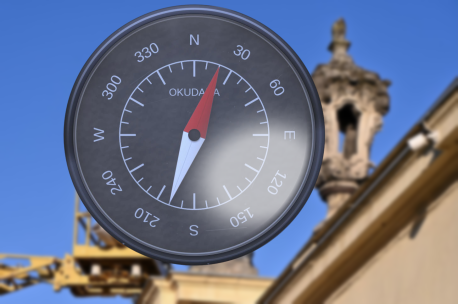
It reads 20; °
